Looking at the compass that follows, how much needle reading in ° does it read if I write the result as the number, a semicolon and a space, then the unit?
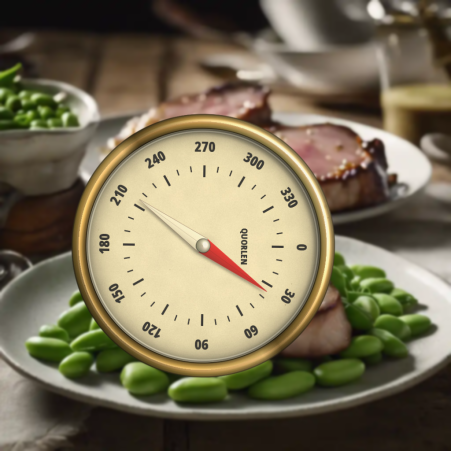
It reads 35; °
